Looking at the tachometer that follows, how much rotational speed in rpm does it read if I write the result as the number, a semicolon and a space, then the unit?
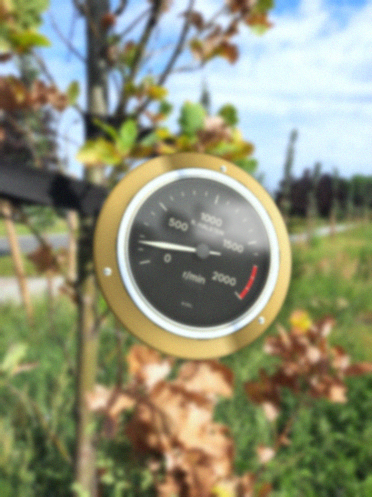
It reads 150; rpm
